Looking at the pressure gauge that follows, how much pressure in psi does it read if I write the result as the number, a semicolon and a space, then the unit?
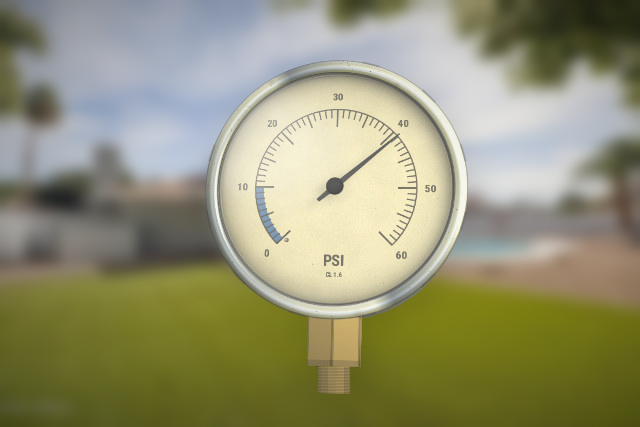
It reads 41; psi
